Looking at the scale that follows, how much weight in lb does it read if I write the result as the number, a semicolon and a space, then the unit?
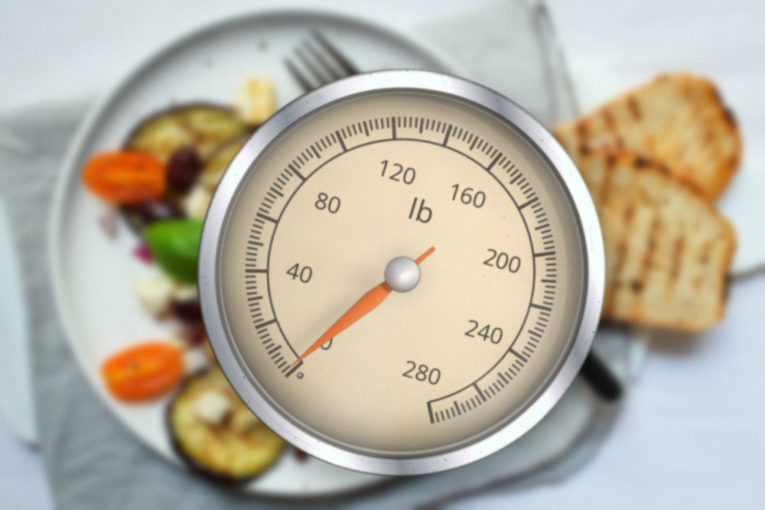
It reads 2; lb
